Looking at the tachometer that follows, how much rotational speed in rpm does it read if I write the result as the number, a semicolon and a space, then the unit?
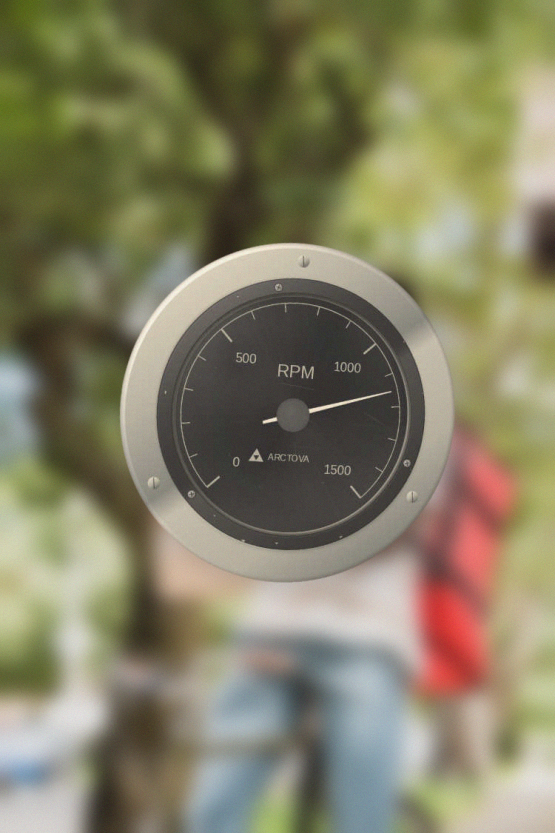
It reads 1150; rpm
